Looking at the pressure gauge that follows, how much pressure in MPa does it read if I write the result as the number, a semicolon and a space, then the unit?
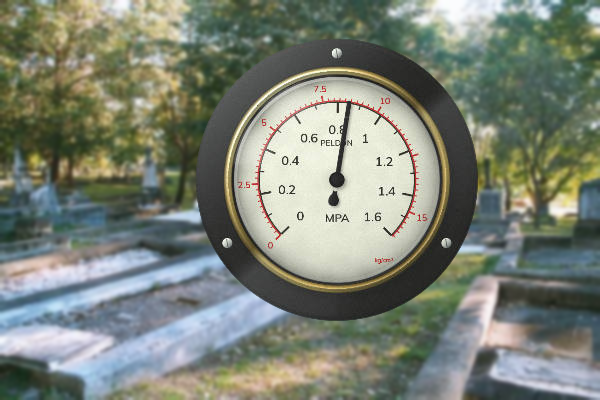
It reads 0.85; MPa
